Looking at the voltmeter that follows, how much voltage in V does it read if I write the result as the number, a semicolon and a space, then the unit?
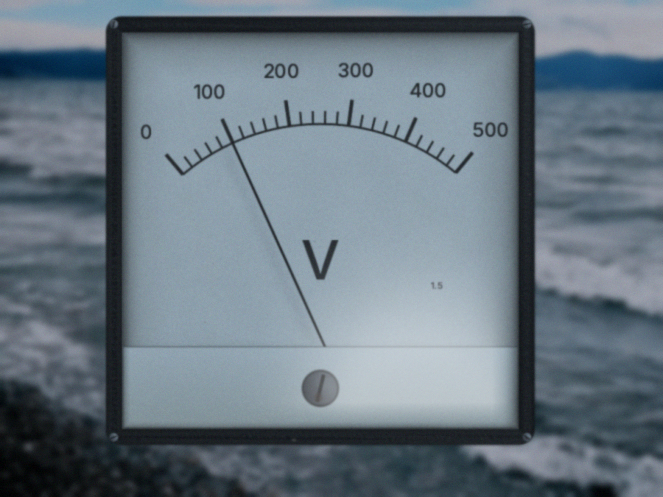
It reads 100; V
